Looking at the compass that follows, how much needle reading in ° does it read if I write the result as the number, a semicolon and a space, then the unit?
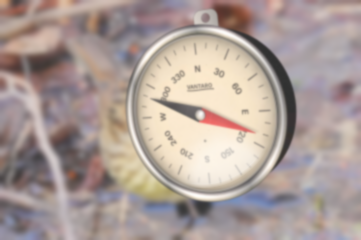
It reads 110; °
